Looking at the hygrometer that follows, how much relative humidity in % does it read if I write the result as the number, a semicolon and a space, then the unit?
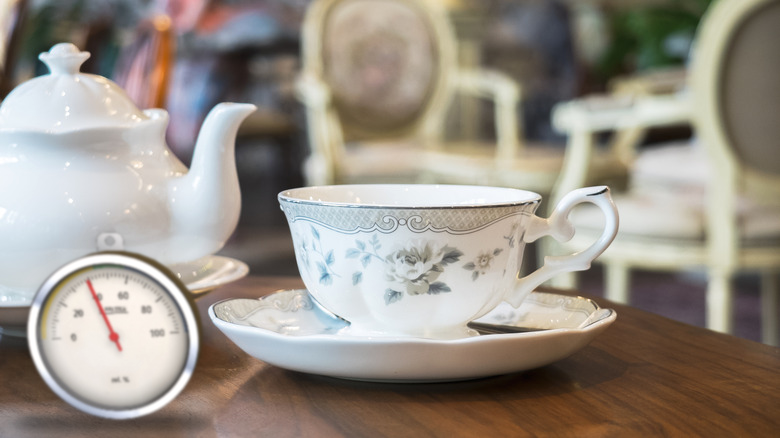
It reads 40; %
